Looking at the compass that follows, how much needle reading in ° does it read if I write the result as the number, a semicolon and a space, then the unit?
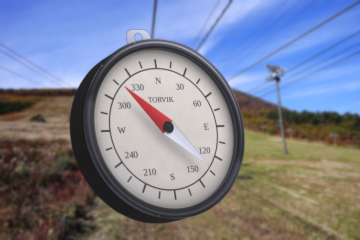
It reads 315; °
